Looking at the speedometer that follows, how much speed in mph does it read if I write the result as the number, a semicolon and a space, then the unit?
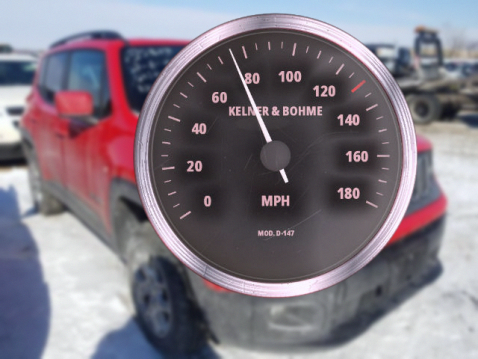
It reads 75; mph
